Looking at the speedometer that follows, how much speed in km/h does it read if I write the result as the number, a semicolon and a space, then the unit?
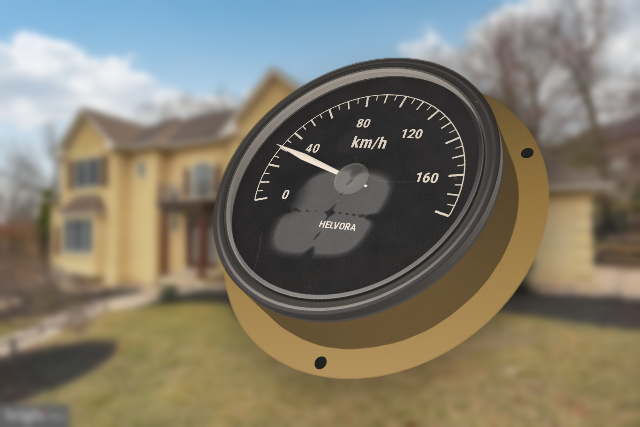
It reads 30; km/h
